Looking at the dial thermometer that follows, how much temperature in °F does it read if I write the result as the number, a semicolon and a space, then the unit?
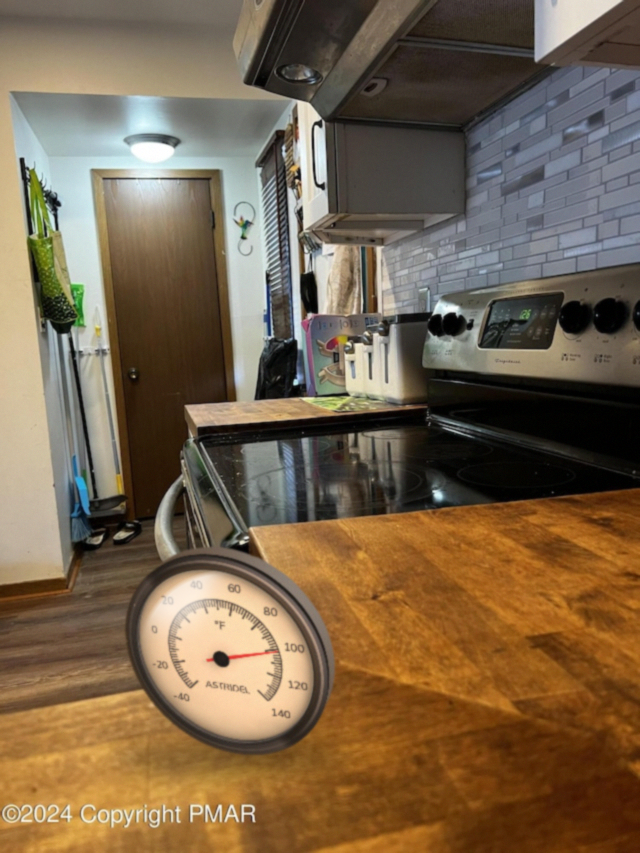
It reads 100; °F
